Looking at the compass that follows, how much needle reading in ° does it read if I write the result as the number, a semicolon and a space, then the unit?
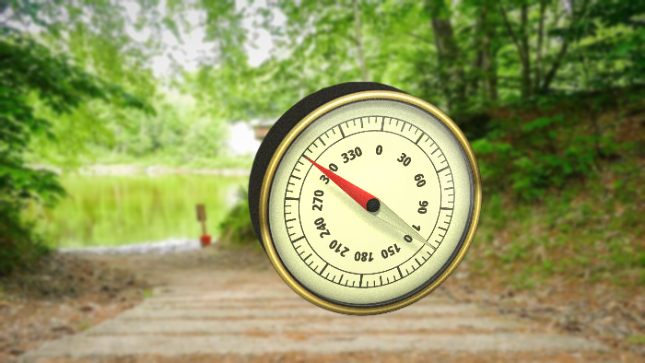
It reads 300; °
